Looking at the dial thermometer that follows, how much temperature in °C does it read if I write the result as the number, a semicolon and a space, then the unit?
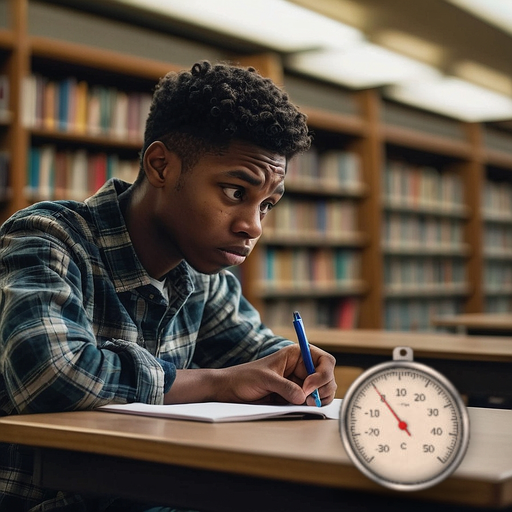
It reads 0; °C
